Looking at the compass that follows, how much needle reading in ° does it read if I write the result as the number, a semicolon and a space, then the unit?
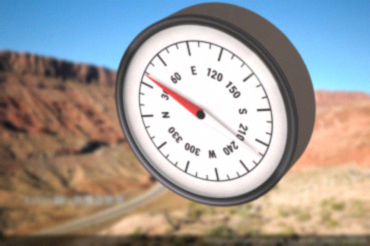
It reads 40; °
